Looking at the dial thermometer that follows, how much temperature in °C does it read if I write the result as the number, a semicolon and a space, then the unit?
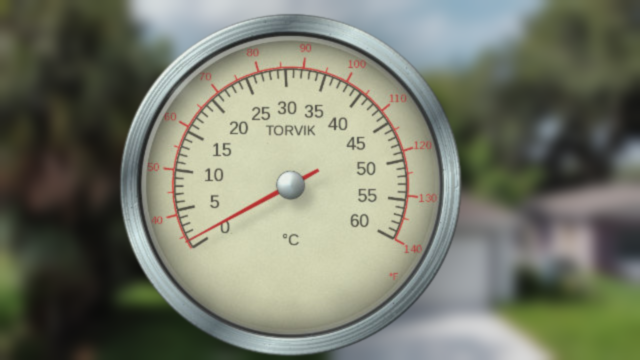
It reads 1; °C
